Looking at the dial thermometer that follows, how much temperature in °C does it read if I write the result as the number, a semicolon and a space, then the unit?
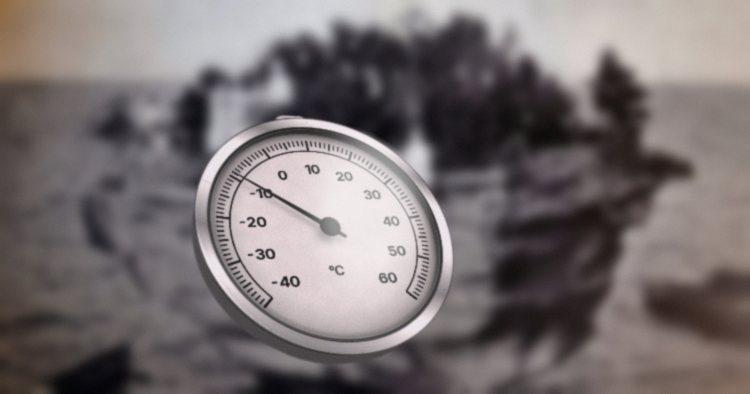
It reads -10; °C
